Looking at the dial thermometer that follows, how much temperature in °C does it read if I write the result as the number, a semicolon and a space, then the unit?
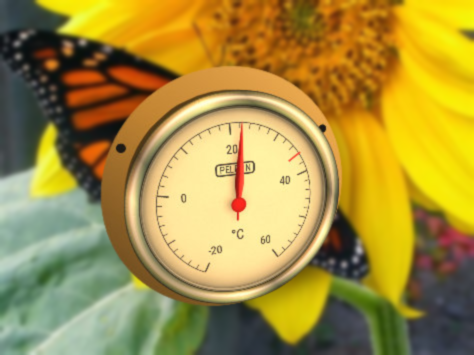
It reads 22; °C
